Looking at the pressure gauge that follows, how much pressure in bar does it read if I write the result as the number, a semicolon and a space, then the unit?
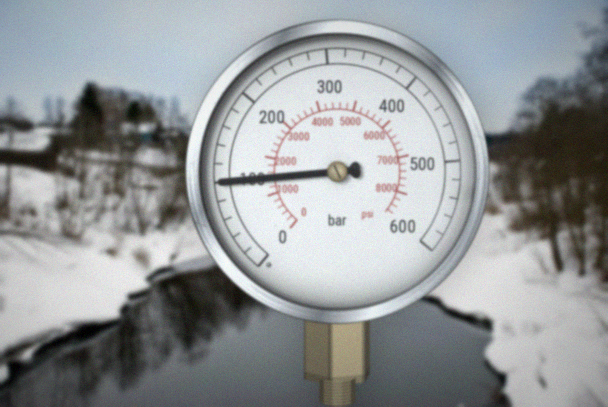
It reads 100; bar
